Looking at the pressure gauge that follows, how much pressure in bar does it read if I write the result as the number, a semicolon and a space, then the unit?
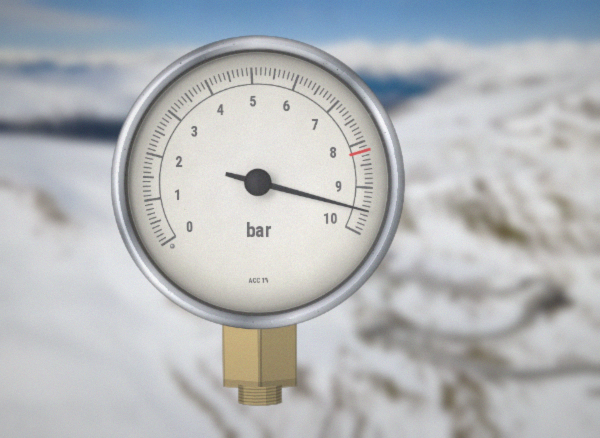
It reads 9.5; bar
